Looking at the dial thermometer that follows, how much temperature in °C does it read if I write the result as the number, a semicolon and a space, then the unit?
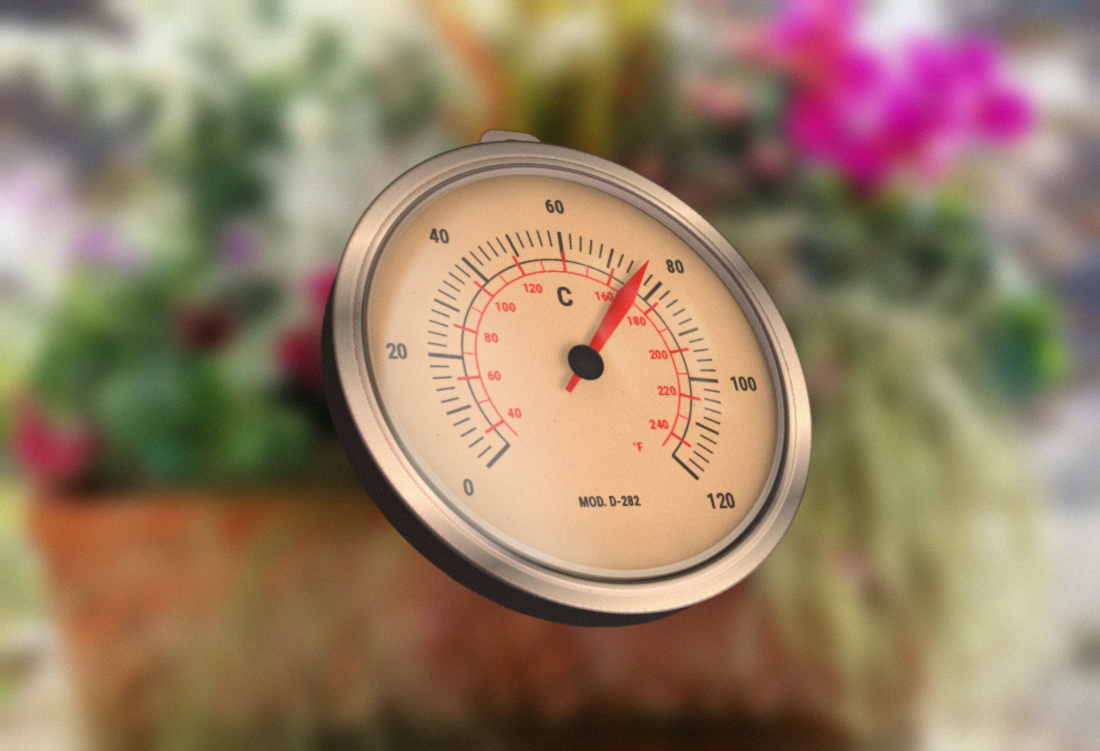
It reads 76; °C
